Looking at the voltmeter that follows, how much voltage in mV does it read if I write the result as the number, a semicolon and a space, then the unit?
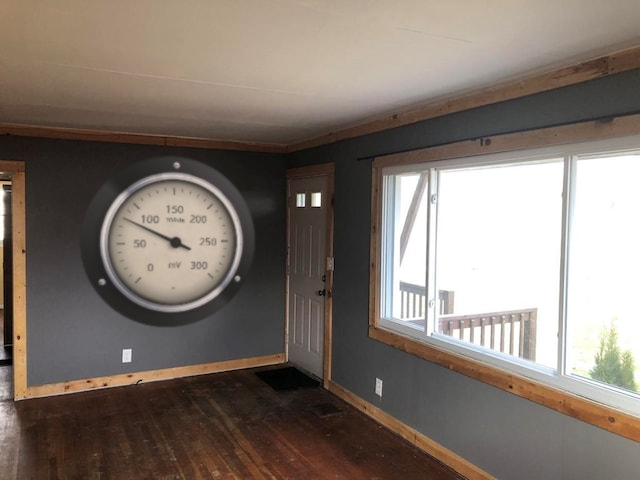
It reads 80; mV
